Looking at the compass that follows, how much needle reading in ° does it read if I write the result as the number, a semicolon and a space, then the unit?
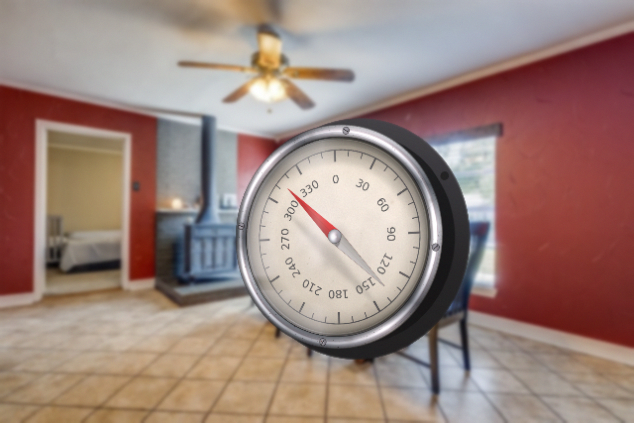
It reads 315; °
